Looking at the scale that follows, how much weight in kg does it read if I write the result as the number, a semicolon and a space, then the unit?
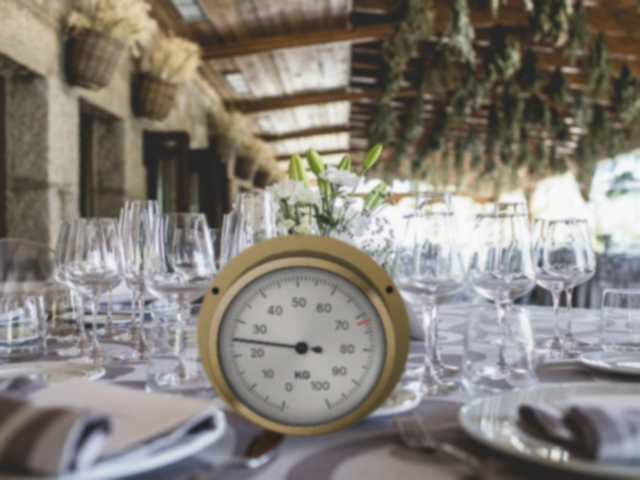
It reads 25; kg
